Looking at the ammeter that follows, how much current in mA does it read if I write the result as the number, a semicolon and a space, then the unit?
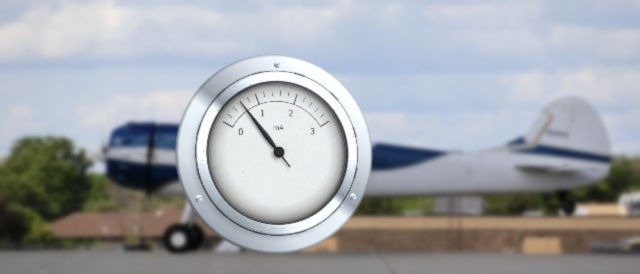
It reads 0.6; mA
